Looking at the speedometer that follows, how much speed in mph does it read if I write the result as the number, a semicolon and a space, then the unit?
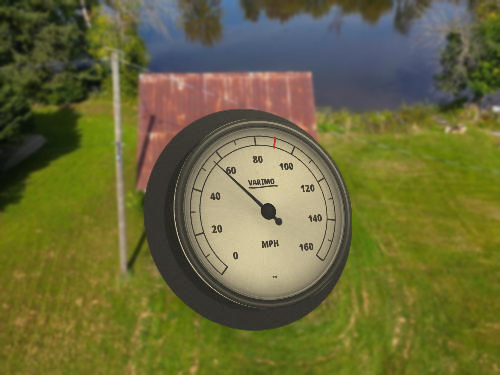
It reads 55; mph
